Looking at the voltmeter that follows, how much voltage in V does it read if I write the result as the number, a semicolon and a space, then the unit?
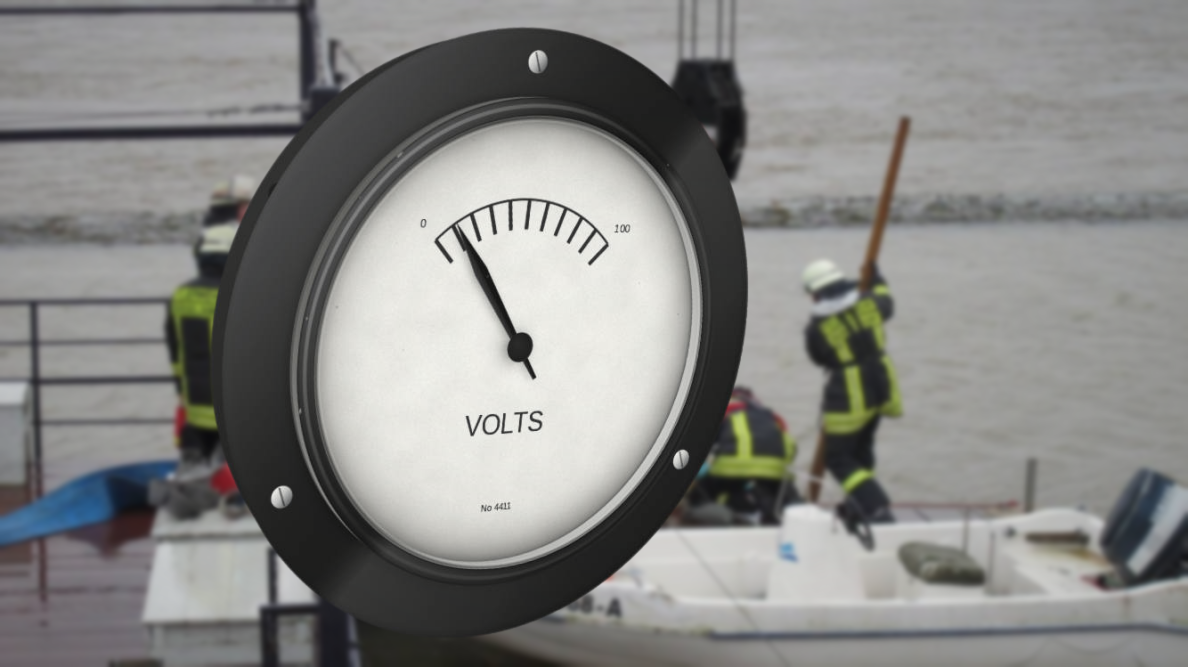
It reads 10; V
